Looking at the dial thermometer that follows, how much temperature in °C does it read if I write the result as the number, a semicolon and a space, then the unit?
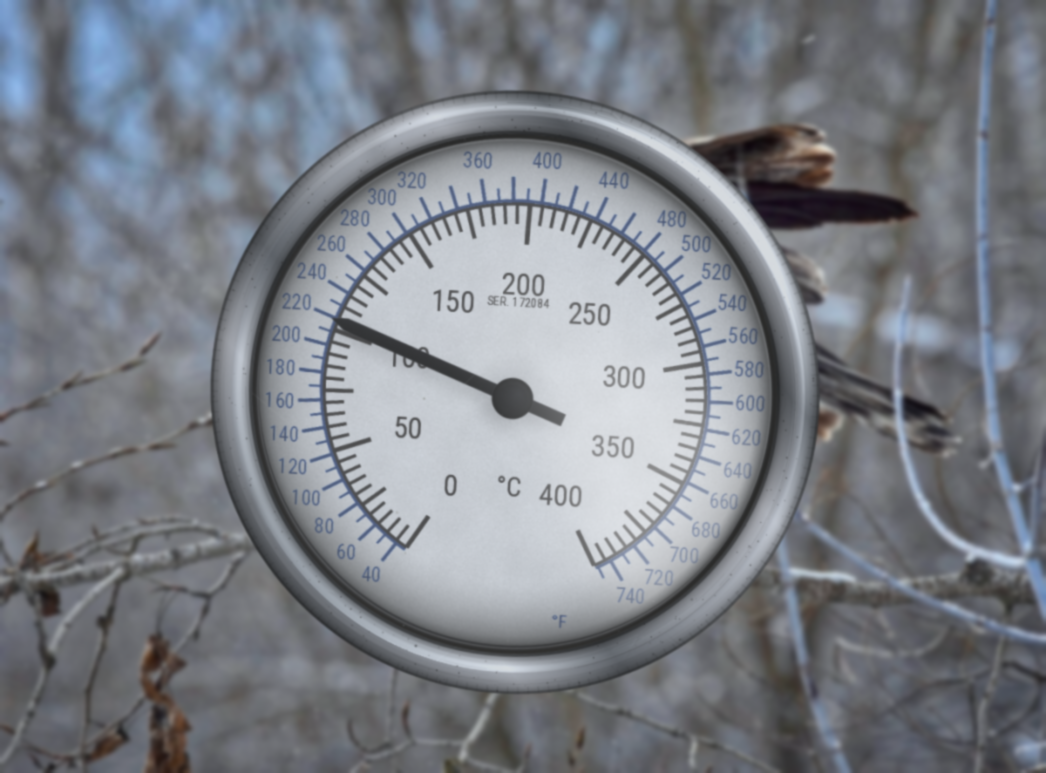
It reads 105; °C
